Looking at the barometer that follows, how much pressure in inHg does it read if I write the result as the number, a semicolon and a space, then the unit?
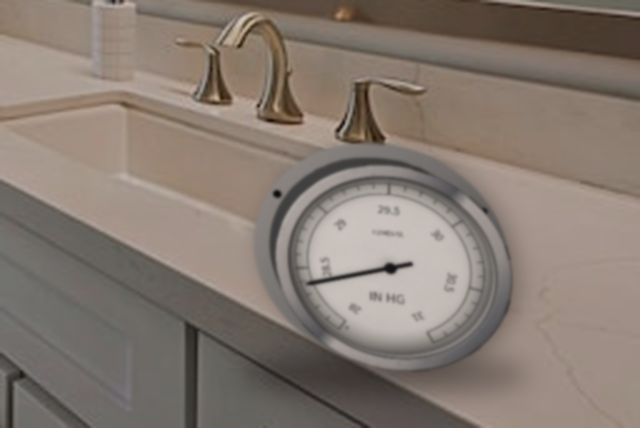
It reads 28.4; inHg
